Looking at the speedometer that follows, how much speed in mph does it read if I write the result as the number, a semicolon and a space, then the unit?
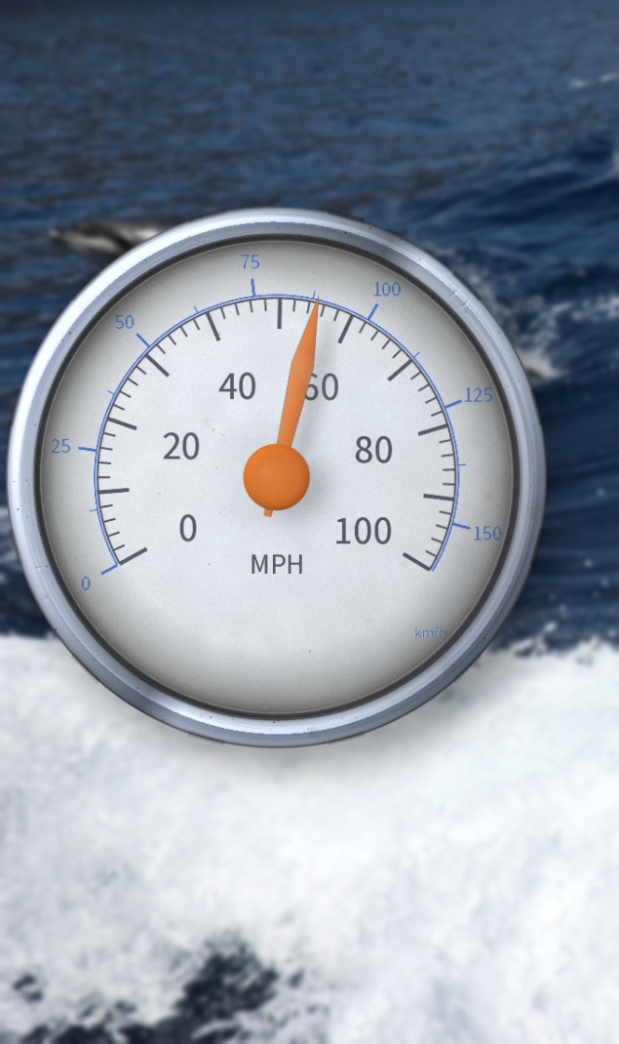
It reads 55; mph
